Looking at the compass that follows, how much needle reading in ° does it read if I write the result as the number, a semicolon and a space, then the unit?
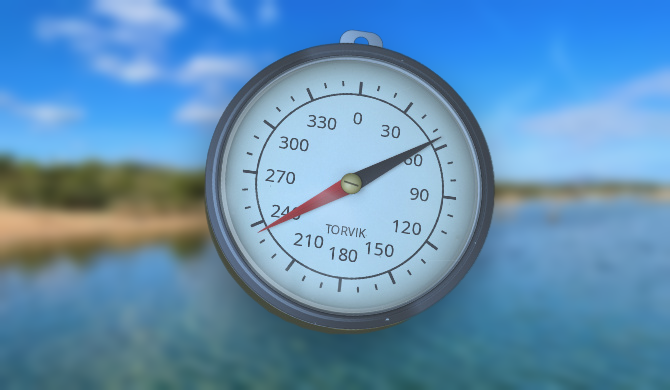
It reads 235; °
